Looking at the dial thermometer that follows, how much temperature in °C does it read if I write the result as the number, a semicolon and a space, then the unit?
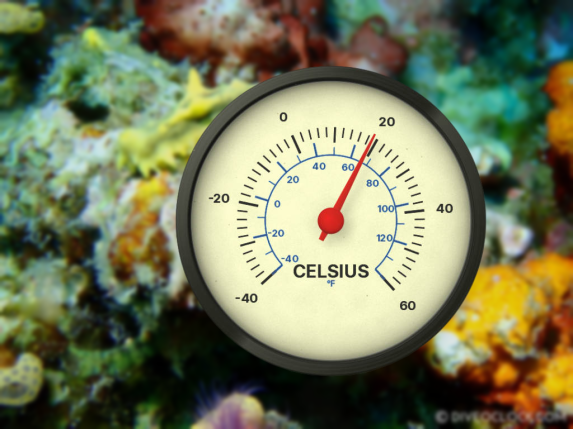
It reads 19; °C
